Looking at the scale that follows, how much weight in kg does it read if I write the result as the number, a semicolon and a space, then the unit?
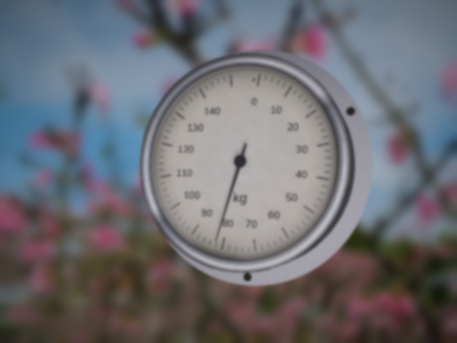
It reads 82; kg
